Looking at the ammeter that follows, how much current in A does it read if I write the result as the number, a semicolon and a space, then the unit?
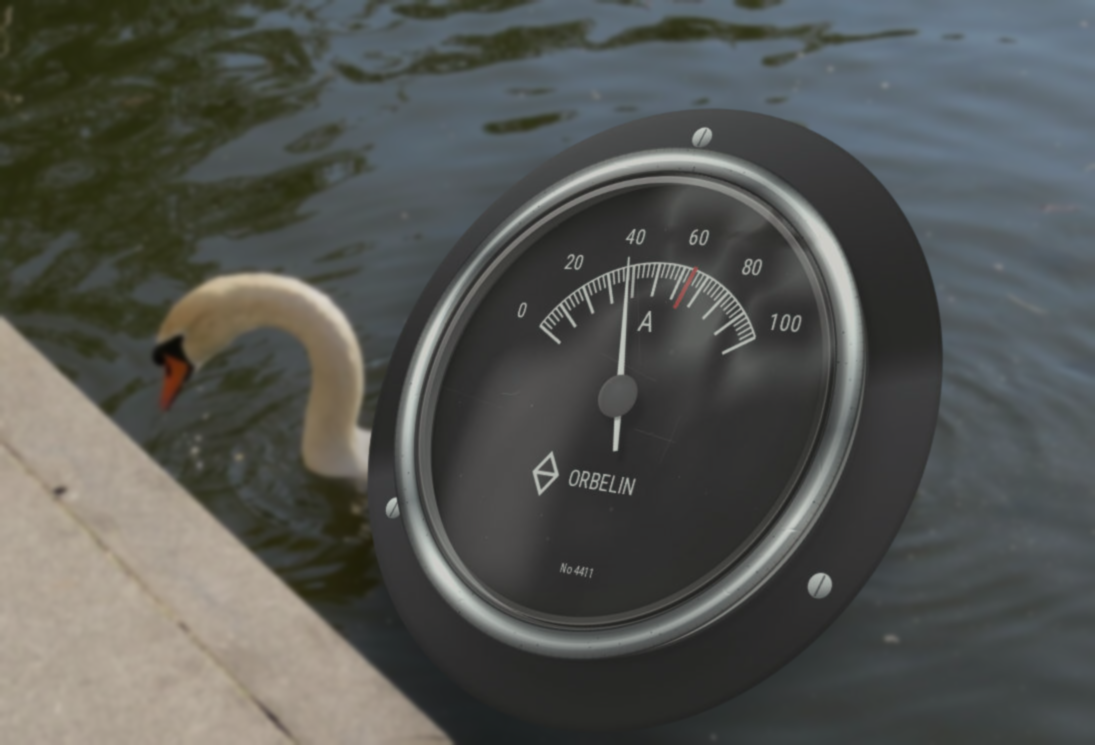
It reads 40; A
